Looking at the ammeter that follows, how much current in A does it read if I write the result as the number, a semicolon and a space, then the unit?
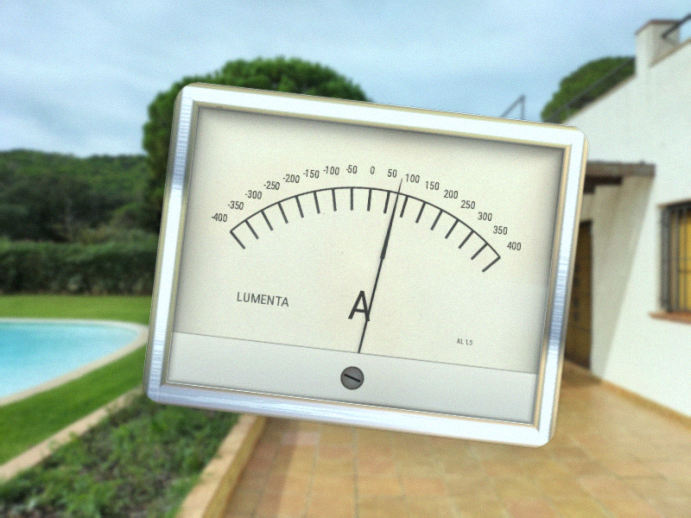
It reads 75; A
